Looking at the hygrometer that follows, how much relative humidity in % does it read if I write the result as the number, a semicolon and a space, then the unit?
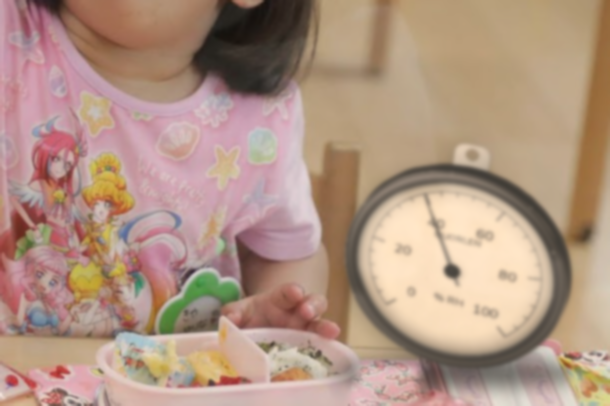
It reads 40; %
